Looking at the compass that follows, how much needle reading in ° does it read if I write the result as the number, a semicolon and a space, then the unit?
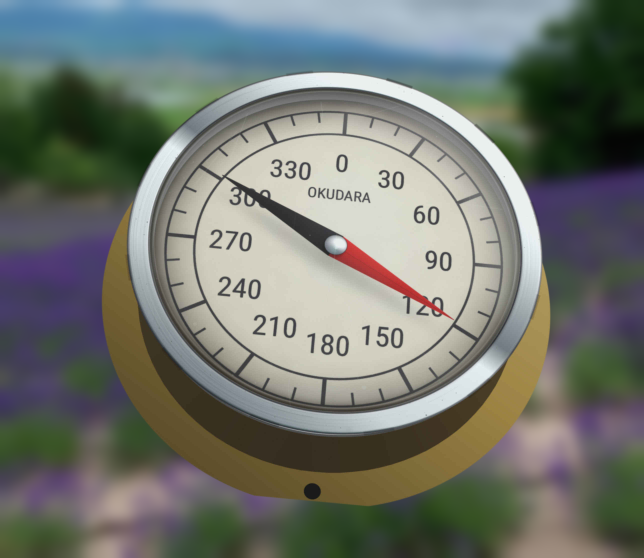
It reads 120; °
